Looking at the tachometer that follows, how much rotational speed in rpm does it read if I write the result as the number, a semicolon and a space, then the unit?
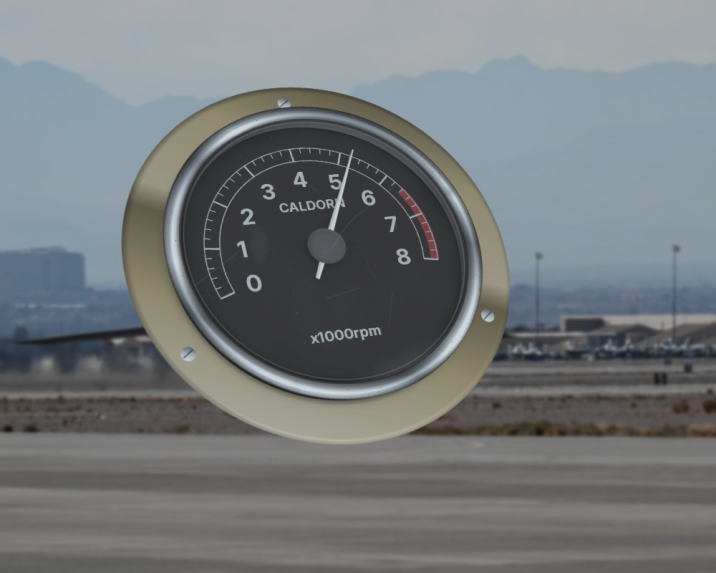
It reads 5200; rpm
